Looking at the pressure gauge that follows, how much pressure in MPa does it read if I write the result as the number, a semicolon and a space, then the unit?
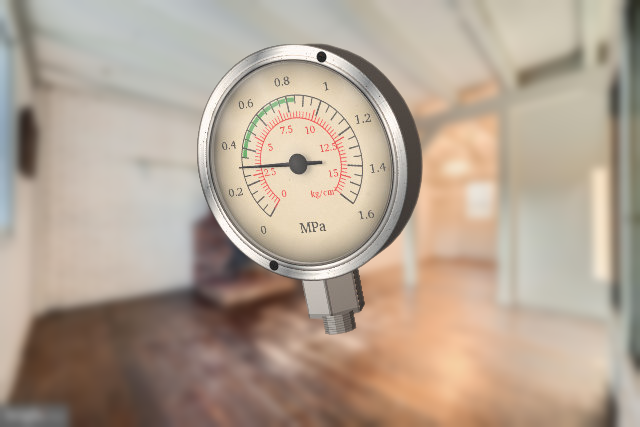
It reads 0.3; MPa
